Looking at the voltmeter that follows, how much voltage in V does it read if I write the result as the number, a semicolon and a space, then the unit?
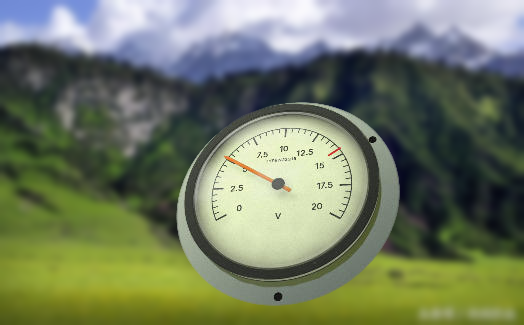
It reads 5; V
